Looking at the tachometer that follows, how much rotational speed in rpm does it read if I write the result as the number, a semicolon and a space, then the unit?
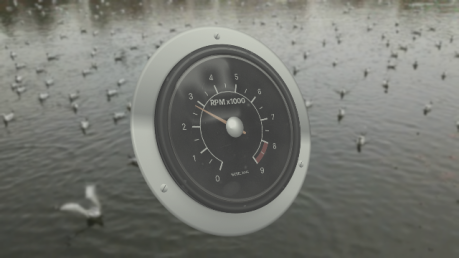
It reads 2750; rpm
